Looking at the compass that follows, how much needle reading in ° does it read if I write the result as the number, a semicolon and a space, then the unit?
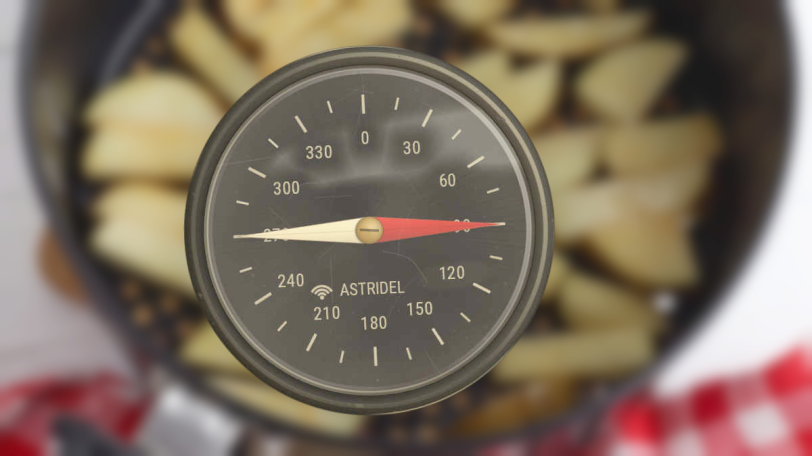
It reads 90; °
